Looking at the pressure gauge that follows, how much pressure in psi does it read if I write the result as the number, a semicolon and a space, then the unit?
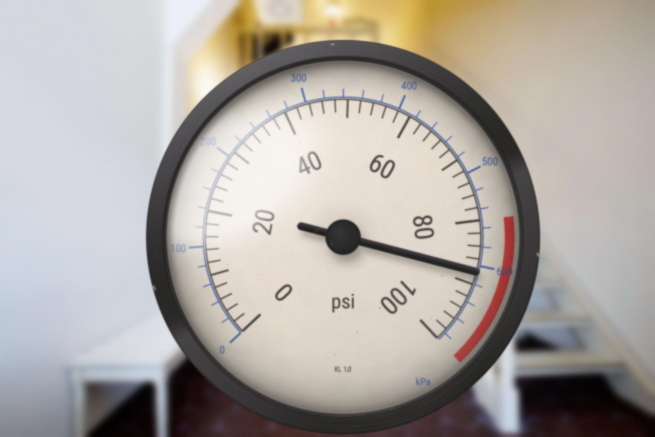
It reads 88; psi
